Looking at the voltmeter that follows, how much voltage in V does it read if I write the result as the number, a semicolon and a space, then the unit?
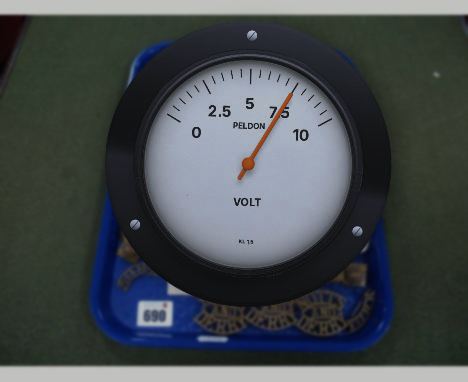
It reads 7.5; V
